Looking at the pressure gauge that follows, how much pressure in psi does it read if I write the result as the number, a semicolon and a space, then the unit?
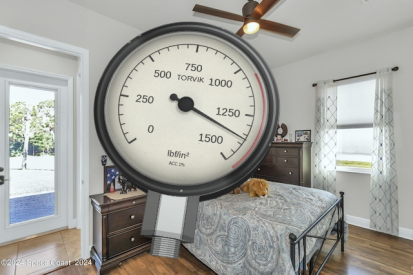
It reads 1375; psi
